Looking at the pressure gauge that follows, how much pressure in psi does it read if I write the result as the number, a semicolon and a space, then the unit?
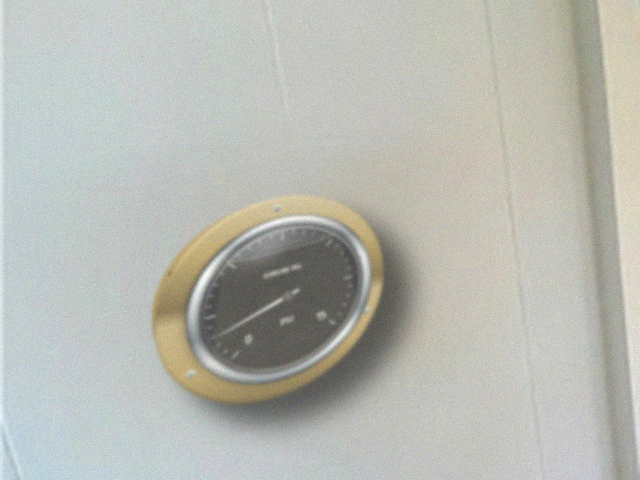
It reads 1.5; psi
